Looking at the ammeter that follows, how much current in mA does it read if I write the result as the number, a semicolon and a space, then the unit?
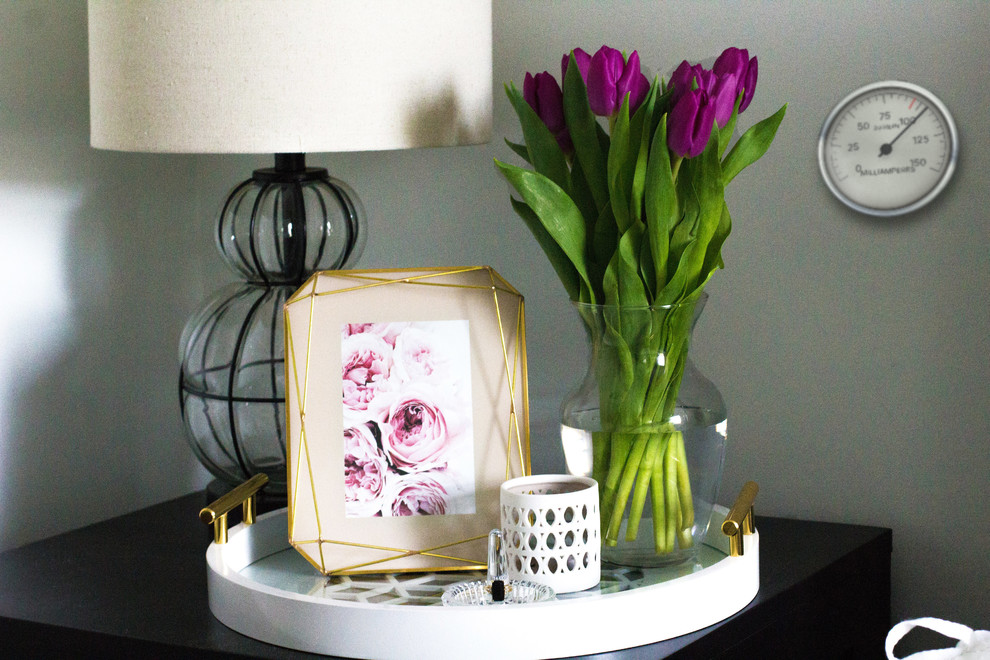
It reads 105; mA
